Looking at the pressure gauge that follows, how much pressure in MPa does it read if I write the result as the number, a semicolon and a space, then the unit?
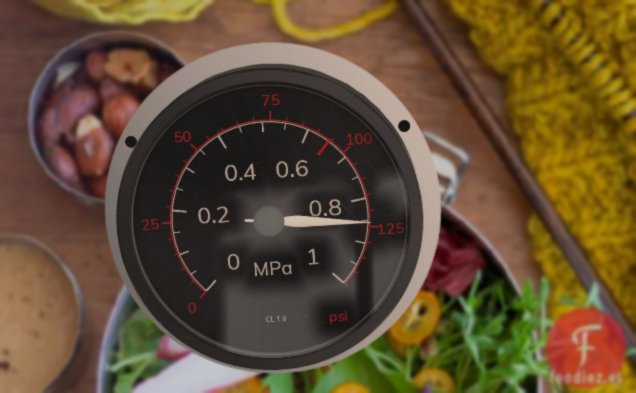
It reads 0.85; MPa
